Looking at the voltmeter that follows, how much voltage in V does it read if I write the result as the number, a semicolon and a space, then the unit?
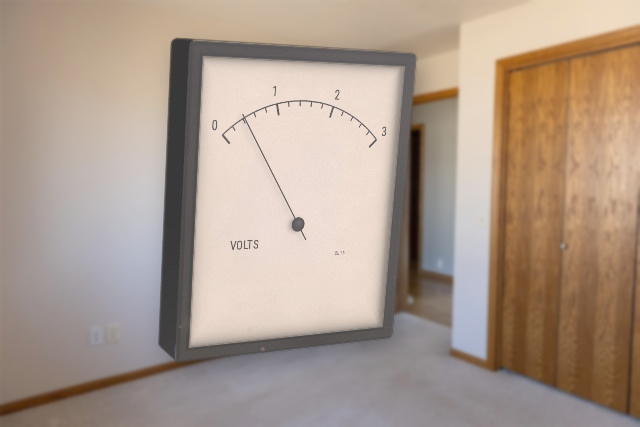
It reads 0.4; V
